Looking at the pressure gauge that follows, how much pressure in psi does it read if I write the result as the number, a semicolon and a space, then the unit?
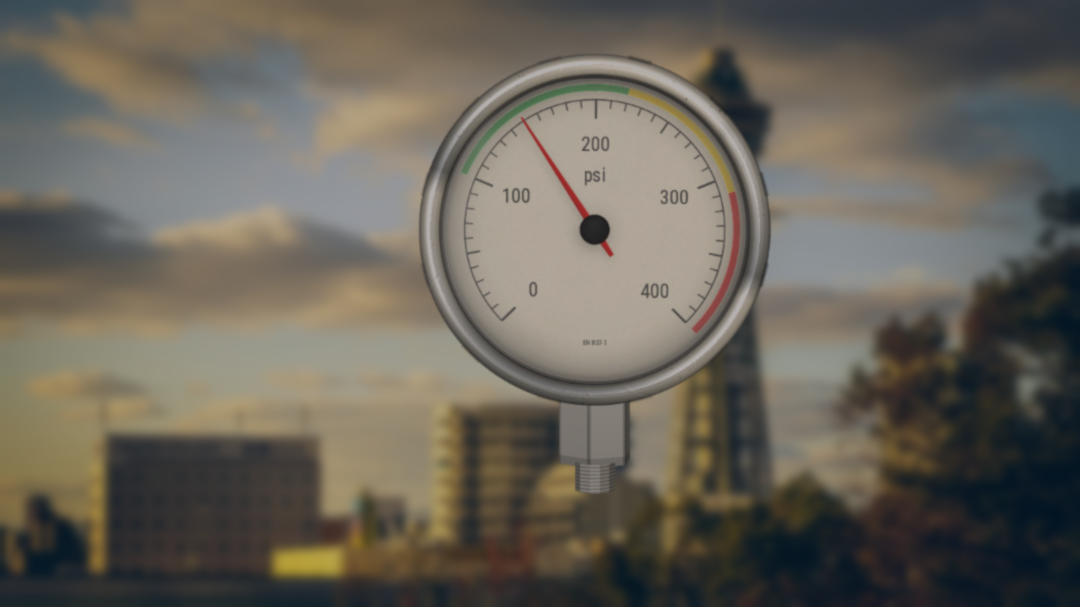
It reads 150; psi
